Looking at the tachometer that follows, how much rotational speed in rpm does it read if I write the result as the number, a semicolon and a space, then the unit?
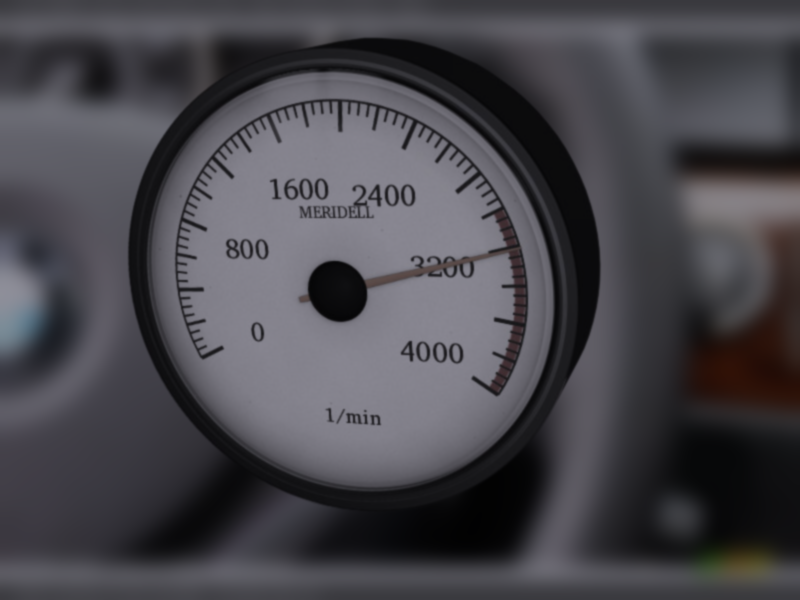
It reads 3200; rpm
